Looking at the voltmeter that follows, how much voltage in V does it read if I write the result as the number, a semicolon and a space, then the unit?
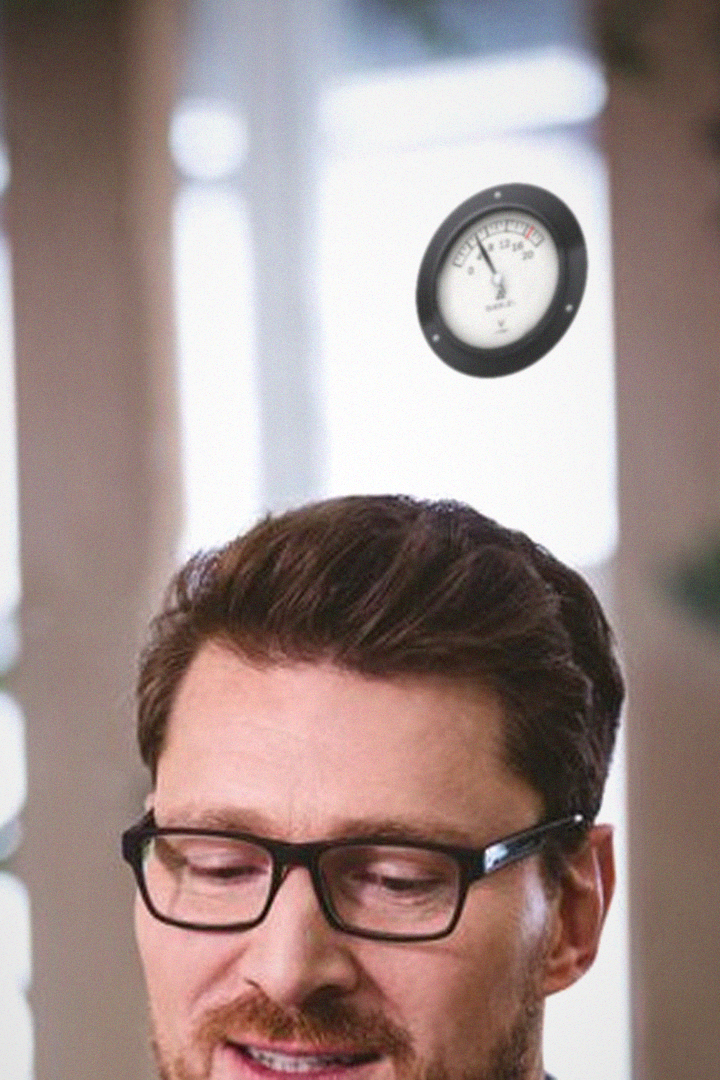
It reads 6; V
